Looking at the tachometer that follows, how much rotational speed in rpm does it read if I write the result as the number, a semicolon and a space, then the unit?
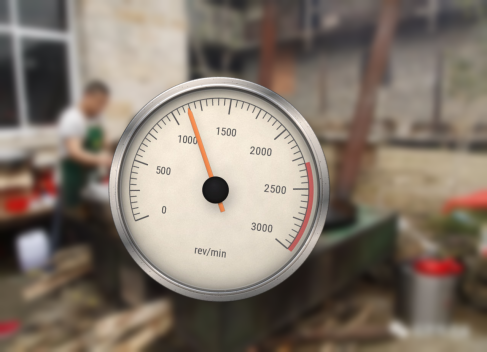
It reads 1150; rpm
